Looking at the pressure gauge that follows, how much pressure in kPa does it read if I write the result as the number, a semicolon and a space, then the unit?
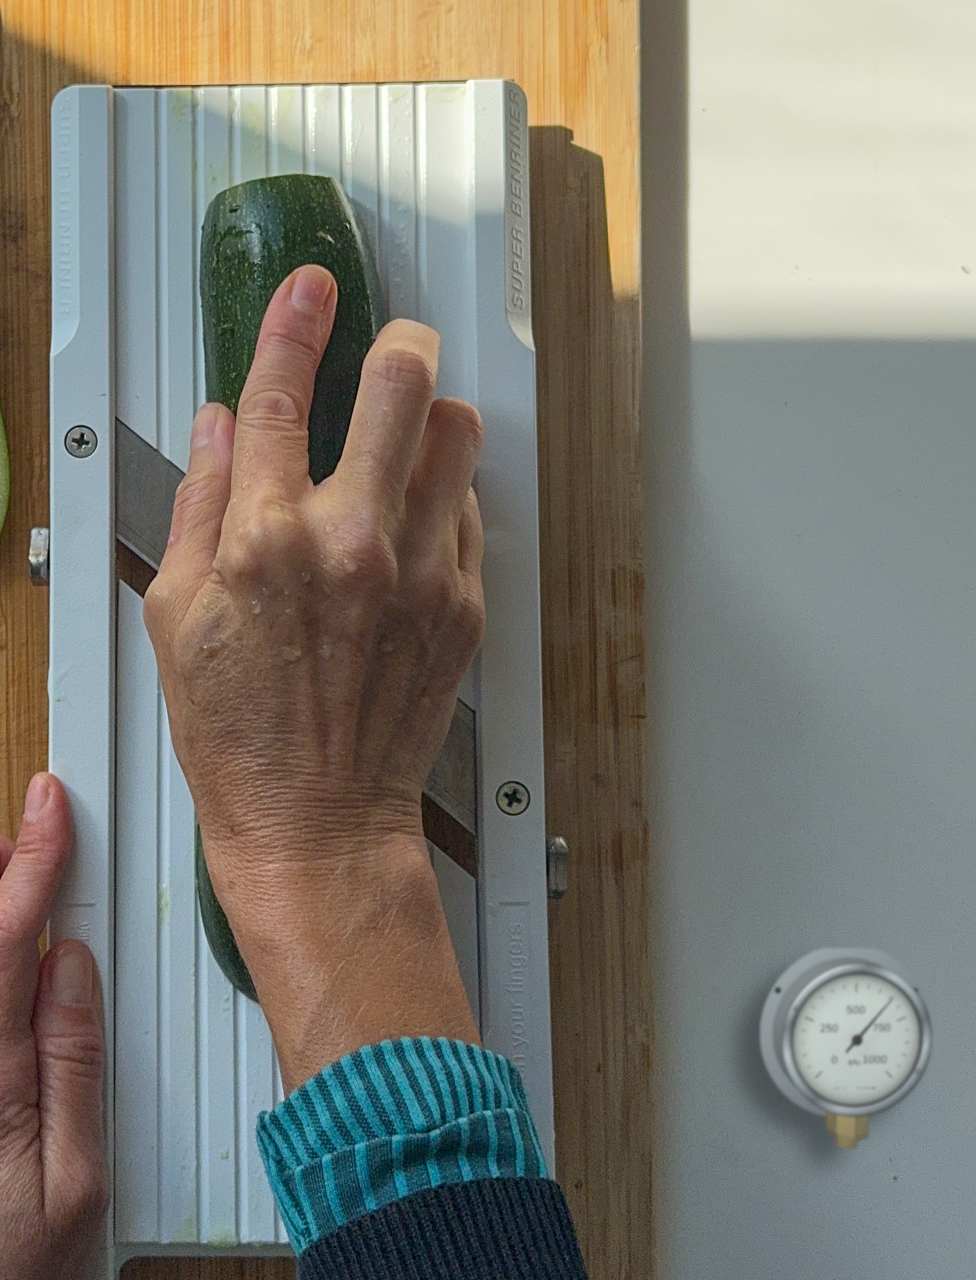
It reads 650; kPa
